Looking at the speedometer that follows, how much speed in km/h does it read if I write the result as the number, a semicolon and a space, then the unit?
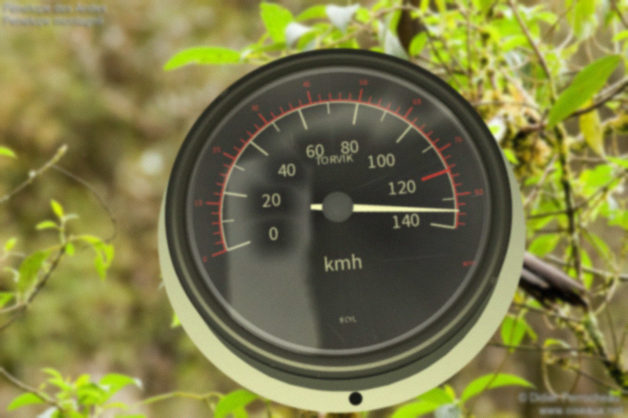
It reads 135; km/h
